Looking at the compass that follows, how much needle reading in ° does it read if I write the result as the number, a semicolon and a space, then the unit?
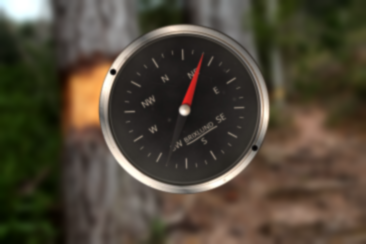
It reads 50; °
